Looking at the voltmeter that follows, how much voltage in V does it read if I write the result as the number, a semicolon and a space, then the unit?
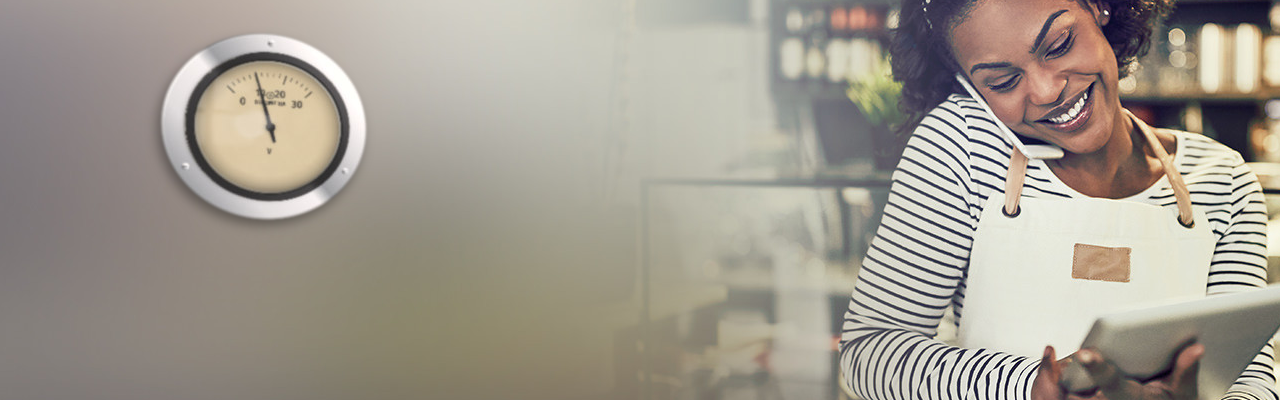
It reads 10; V
